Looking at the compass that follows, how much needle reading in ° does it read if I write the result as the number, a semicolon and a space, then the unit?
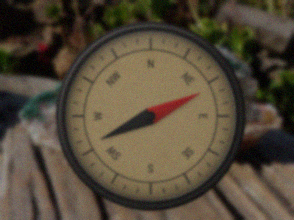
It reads 65; °
